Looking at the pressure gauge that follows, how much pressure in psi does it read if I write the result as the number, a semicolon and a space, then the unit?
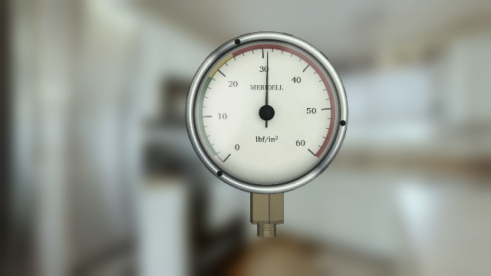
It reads 31; psi
